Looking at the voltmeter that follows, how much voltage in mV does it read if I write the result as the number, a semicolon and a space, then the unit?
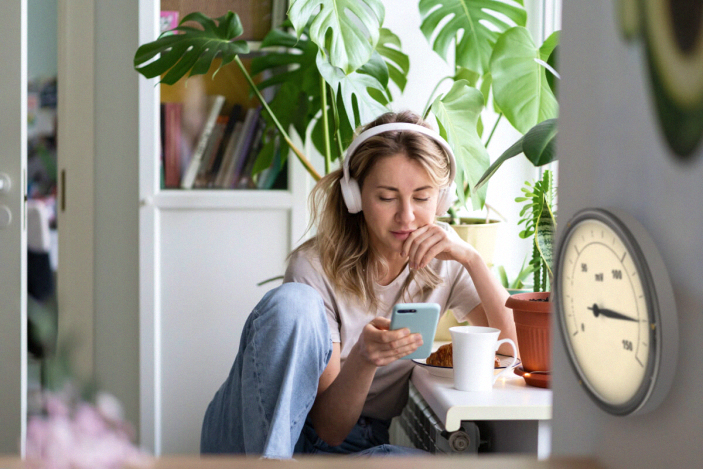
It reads 130; mV
